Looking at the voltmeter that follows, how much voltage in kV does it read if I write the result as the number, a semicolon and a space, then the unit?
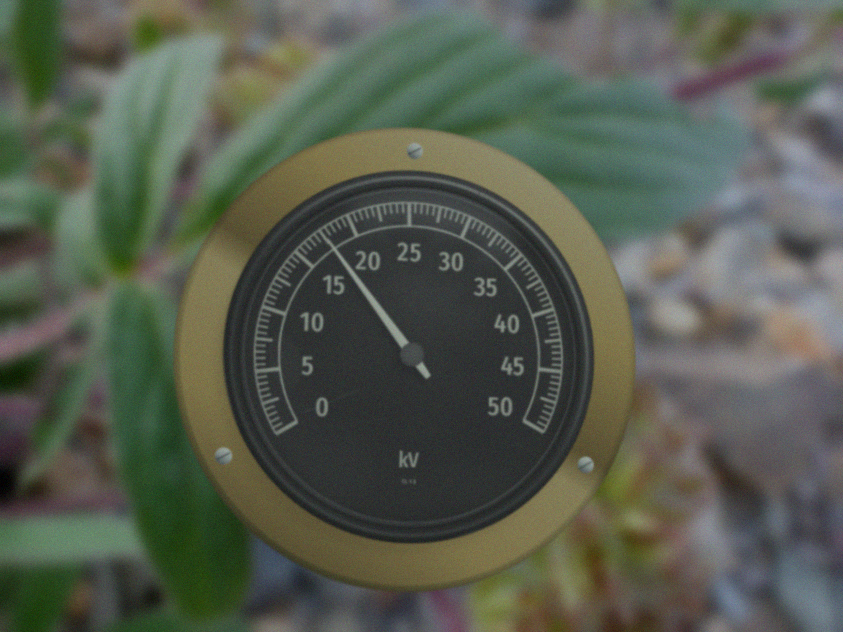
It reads 17.5; kV
